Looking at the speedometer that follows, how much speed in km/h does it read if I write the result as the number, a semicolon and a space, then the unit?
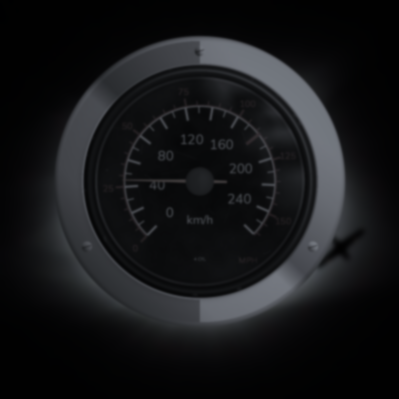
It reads 45; km/h
